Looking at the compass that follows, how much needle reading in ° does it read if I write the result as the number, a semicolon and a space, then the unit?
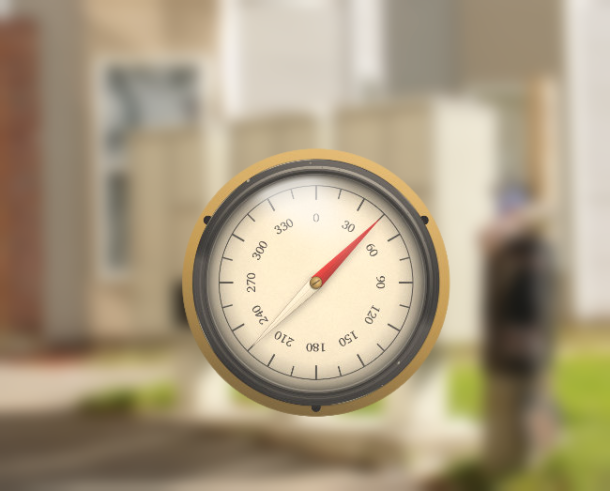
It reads 45; °
